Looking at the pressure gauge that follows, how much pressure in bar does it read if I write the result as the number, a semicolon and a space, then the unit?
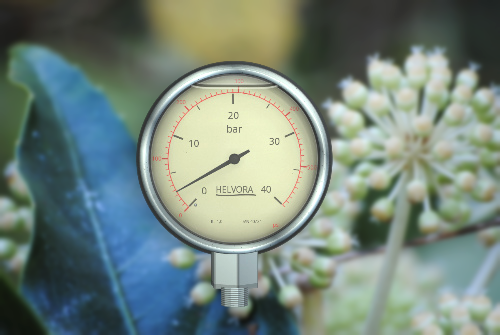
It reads 2.5; bar
